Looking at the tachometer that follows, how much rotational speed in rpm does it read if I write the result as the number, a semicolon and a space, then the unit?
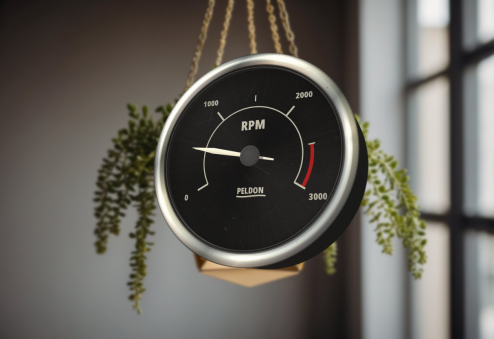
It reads 500; rpm
